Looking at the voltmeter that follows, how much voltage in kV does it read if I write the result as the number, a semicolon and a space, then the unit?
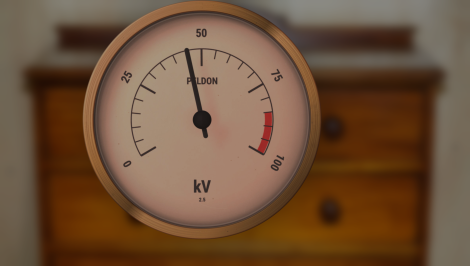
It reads 45; kV
